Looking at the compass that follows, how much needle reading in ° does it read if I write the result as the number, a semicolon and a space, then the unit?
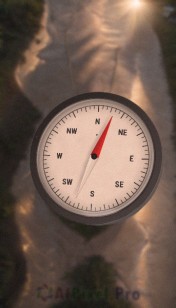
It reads 20; °
